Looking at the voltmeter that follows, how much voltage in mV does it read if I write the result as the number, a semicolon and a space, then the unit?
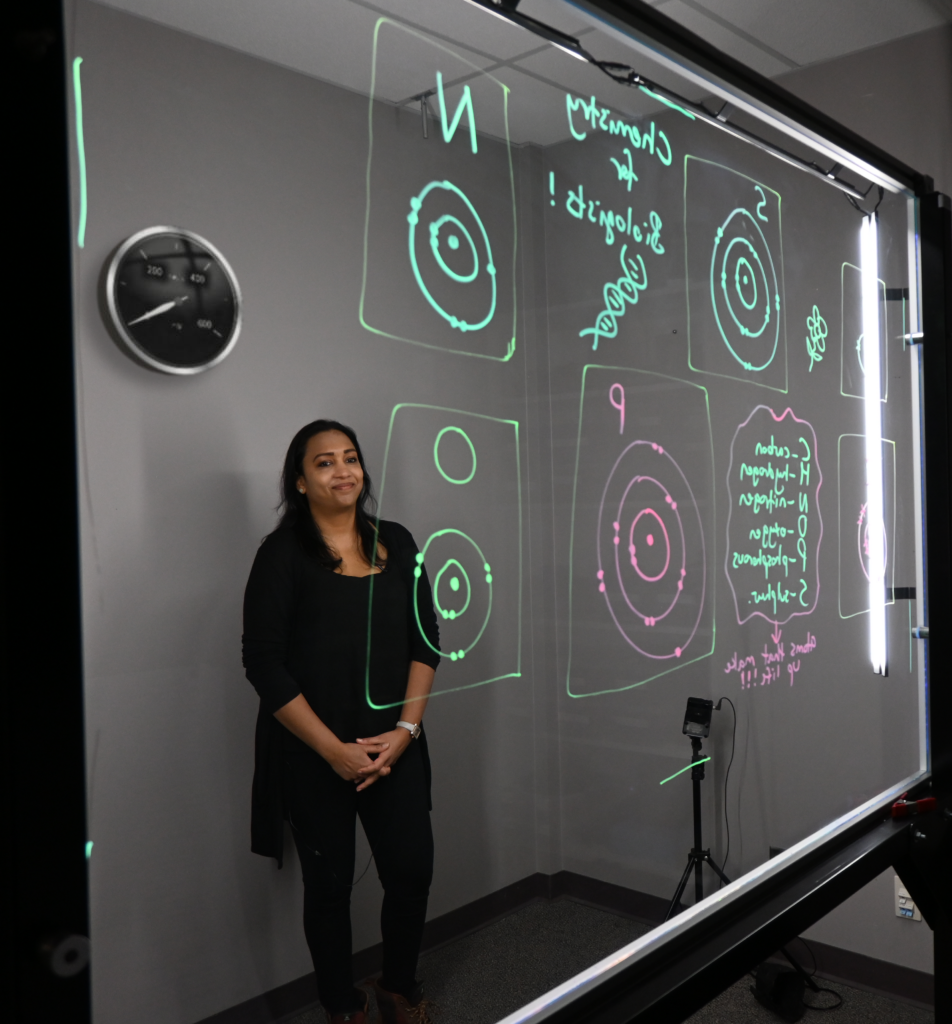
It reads 0; mV
